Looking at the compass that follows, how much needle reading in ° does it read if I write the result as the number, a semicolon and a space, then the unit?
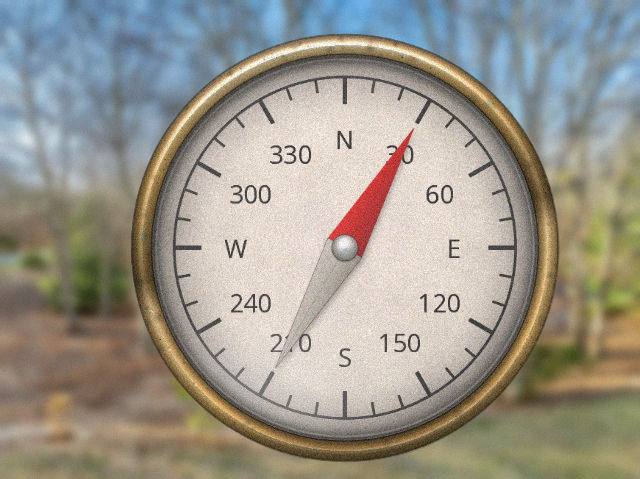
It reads 30; °
